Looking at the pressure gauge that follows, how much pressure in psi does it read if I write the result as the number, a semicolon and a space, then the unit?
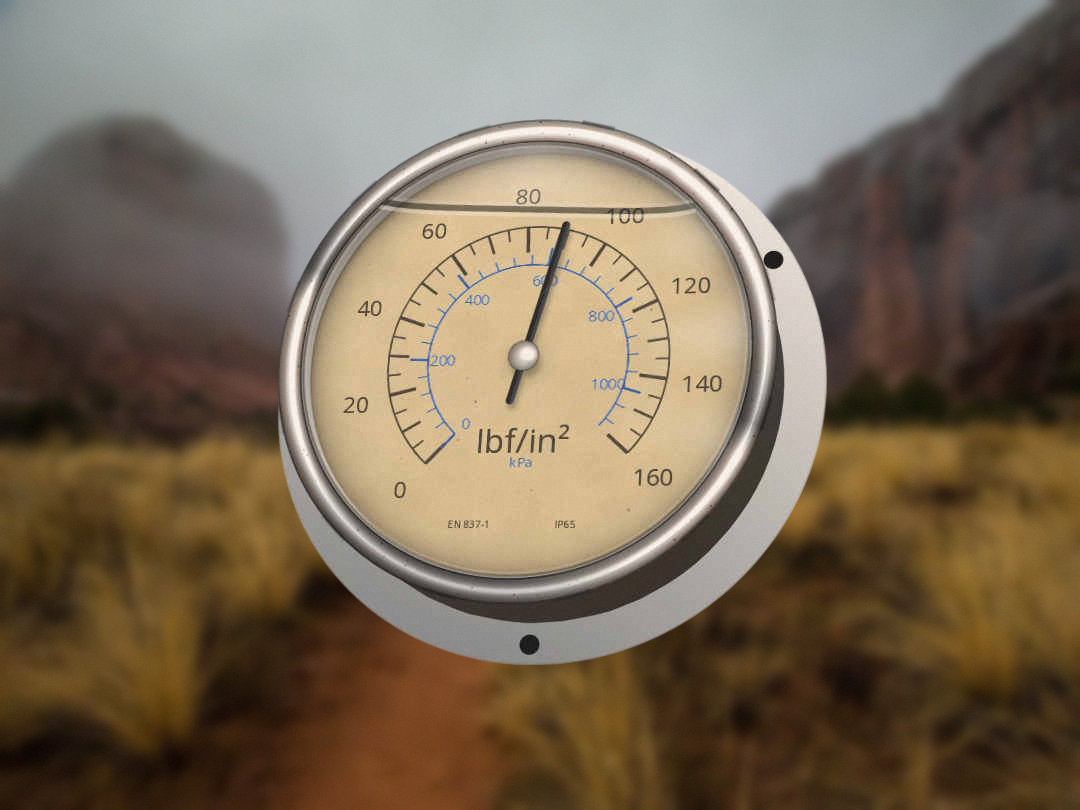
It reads 90; psi
